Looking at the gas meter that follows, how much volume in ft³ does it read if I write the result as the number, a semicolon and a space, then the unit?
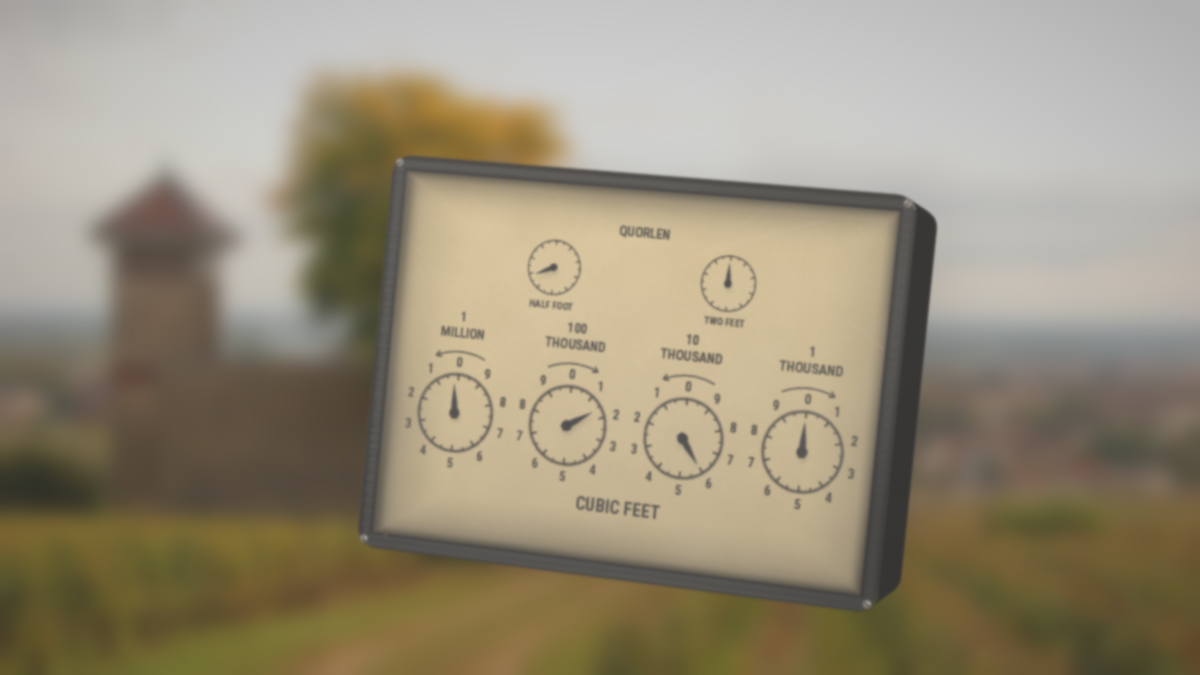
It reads 16000; ft³
